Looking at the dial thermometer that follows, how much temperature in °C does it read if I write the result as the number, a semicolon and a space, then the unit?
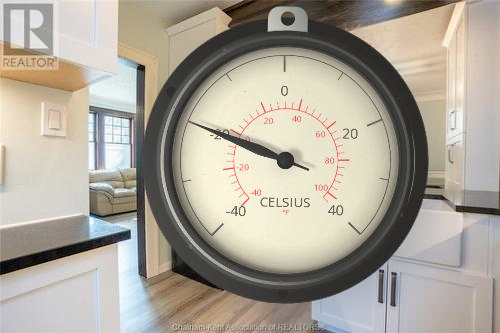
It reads -20; °C
